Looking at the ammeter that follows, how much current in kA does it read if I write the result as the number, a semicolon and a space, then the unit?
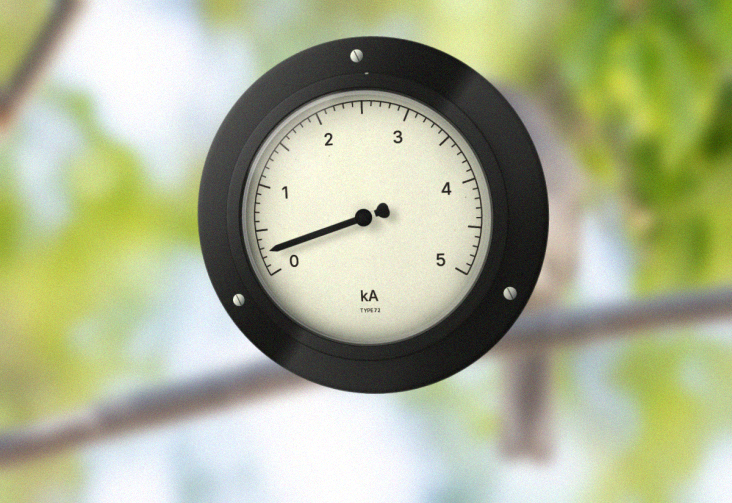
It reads 0.25; kA
